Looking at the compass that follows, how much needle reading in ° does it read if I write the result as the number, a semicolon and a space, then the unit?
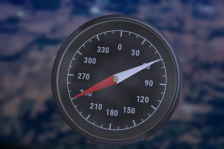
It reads 240; °
